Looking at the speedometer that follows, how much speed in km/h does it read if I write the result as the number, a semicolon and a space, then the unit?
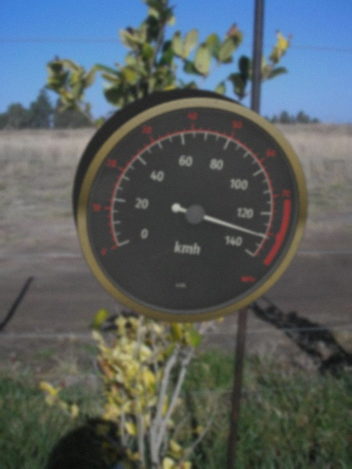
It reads 130; km/h
